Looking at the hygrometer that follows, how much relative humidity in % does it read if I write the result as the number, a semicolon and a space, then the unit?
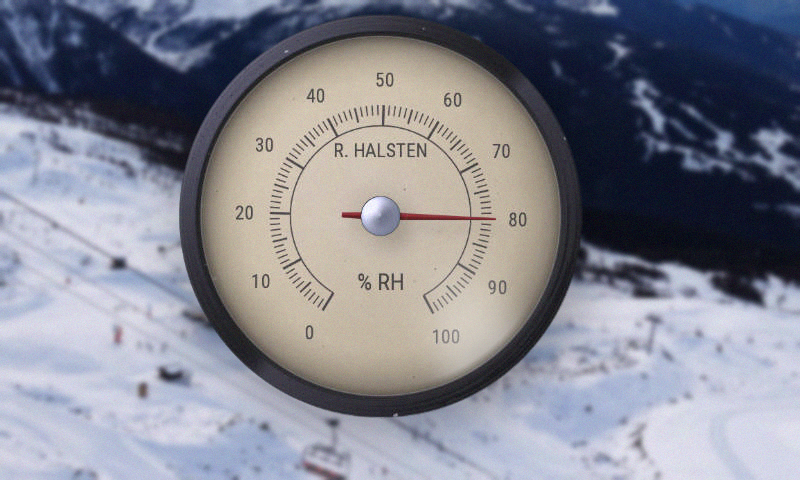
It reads 80; %
